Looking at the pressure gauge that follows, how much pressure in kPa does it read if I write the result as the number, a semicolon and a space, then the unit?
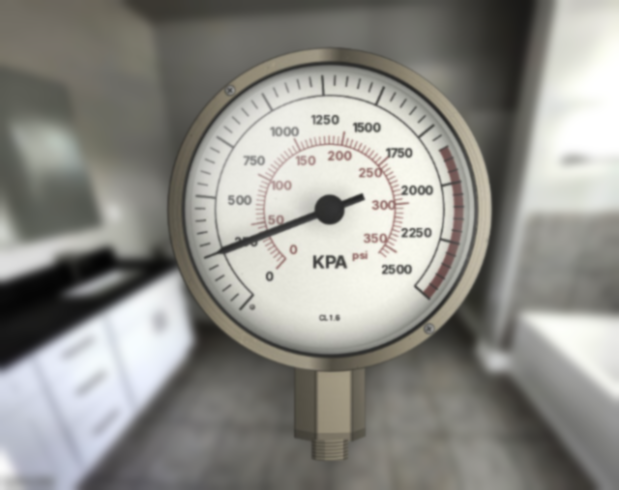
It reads 250; kPa
